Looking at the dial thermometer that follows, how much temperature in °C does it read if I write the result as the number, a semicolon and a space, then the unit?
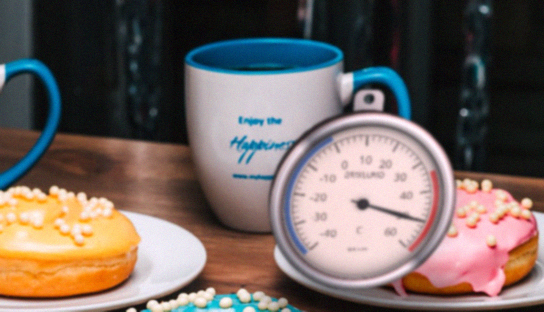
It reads 50; °C
